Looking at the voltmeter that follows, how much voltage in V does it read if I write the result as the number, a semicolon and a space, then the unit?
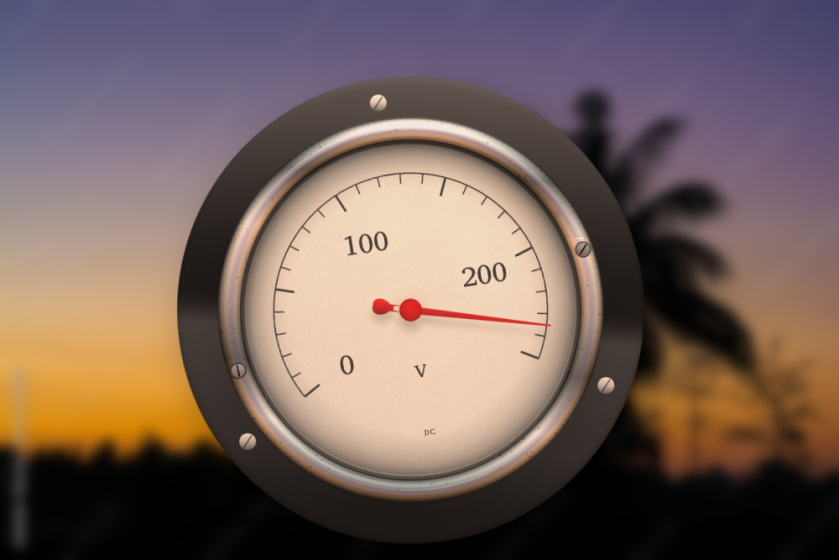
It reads 235; V
